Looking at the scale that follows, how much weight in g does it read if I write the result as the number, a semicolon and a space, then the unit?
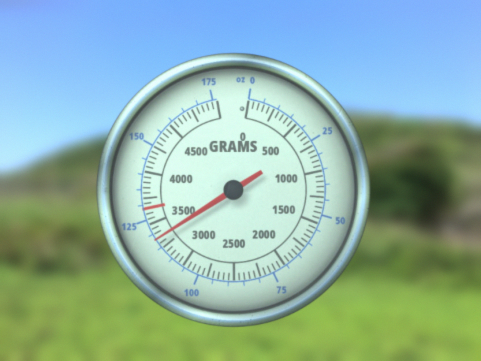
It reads 3350; g
